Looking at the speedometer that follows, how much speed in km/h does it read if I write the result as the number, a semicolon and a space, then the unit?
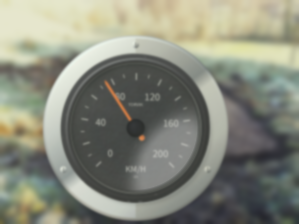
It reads 75; km/h
